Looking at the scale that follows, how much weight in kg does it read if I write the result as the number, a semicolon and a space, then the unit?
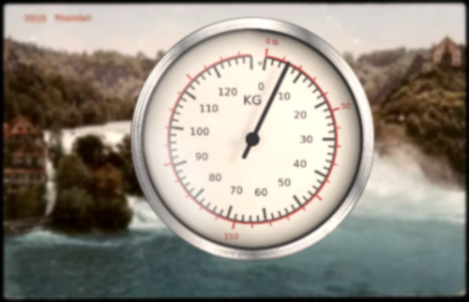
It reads 6; kg
